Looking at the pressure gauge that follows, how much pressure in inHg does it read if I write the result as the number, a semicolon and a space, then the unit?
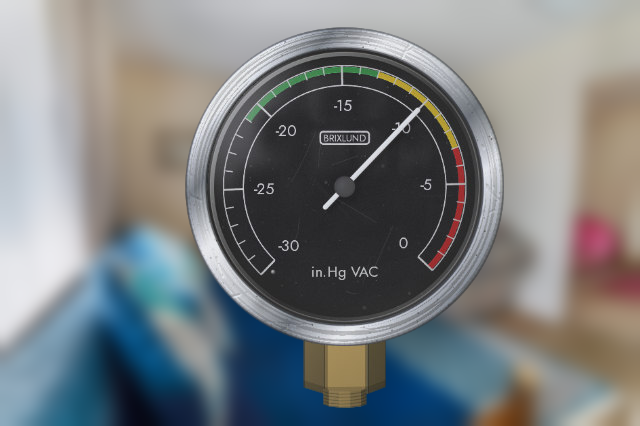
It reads -10; inHg
